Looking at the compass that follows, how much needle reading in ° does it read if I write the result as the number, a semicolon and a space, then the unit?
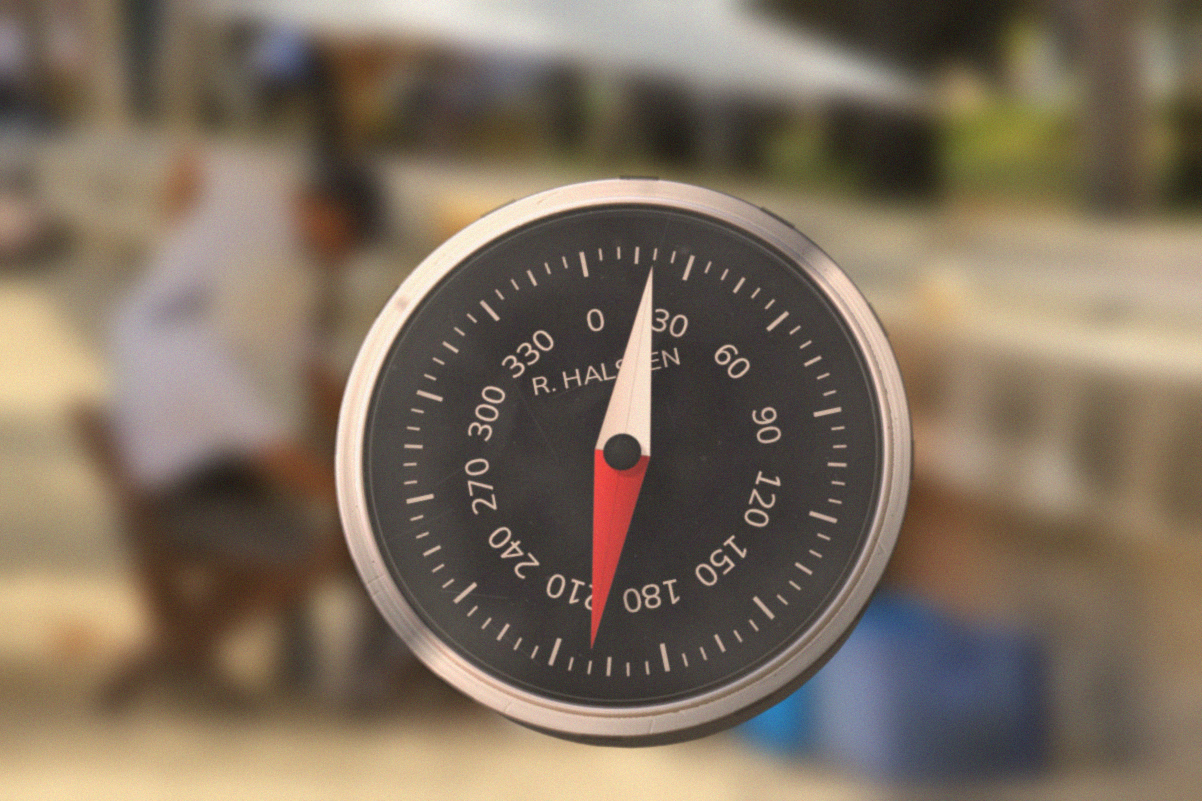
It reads 200; °
